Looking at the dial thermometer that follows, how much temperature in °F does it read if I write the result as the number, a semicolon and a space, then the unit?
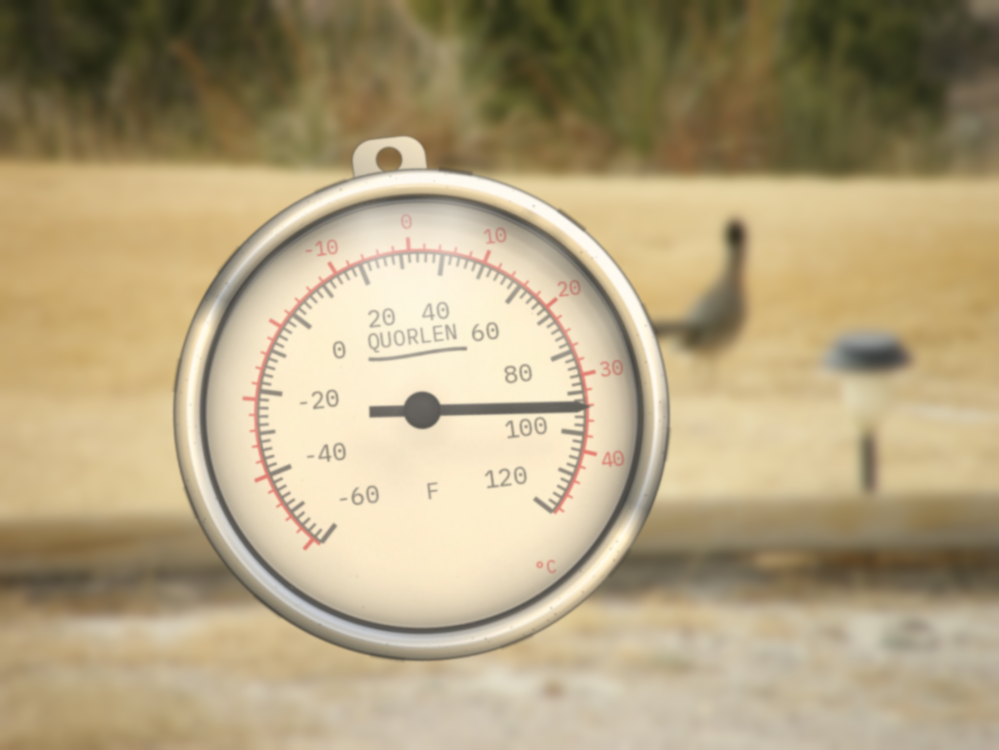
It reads 94; °F
